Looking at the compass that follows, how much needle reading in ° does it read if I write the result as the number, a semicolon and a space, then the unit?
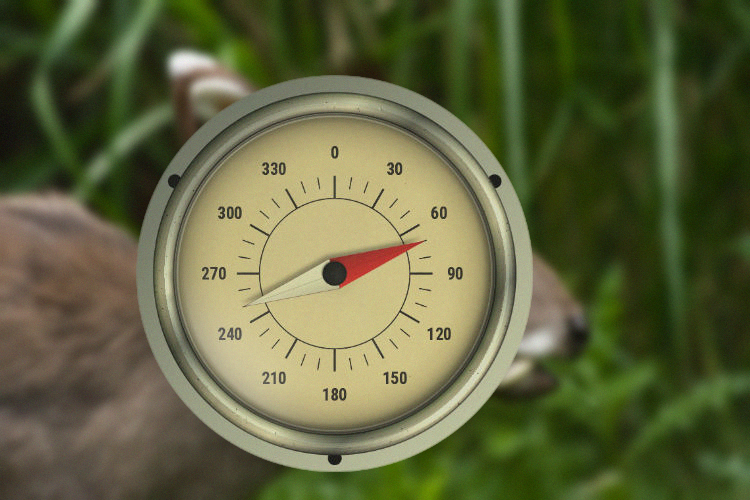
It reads 70; °
